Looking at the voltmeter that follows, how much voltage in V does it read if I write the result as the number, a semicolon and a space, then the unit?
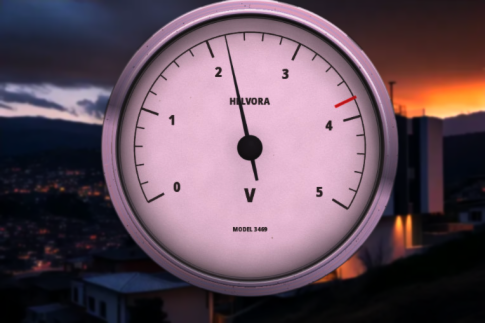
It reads 2.2; V
